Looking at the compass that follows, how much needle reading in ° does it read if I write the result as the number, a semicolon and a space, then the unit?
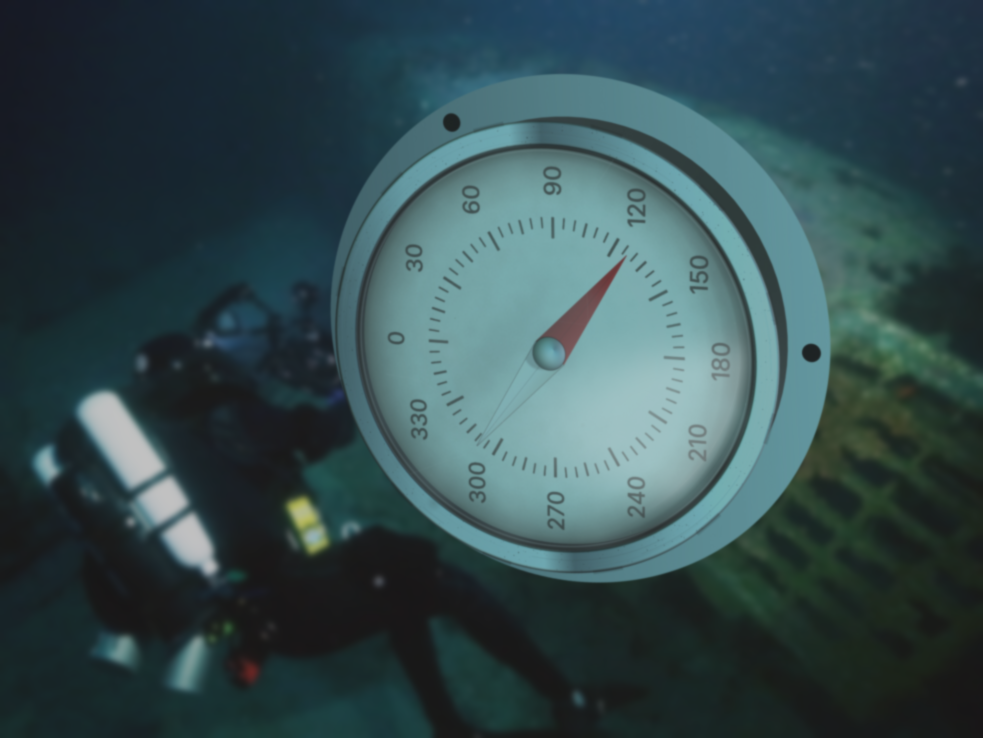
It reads 127.5; °
